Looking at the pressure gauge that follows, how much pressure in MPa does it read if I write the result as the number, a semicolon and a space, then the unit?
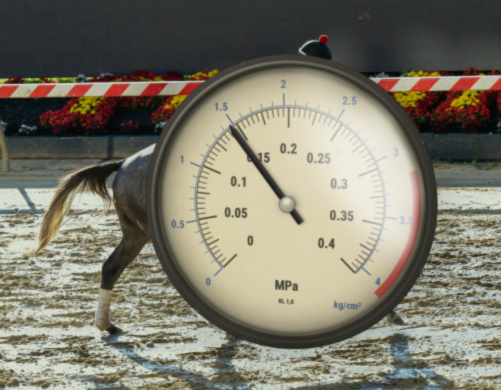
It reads 0.145; MPa
